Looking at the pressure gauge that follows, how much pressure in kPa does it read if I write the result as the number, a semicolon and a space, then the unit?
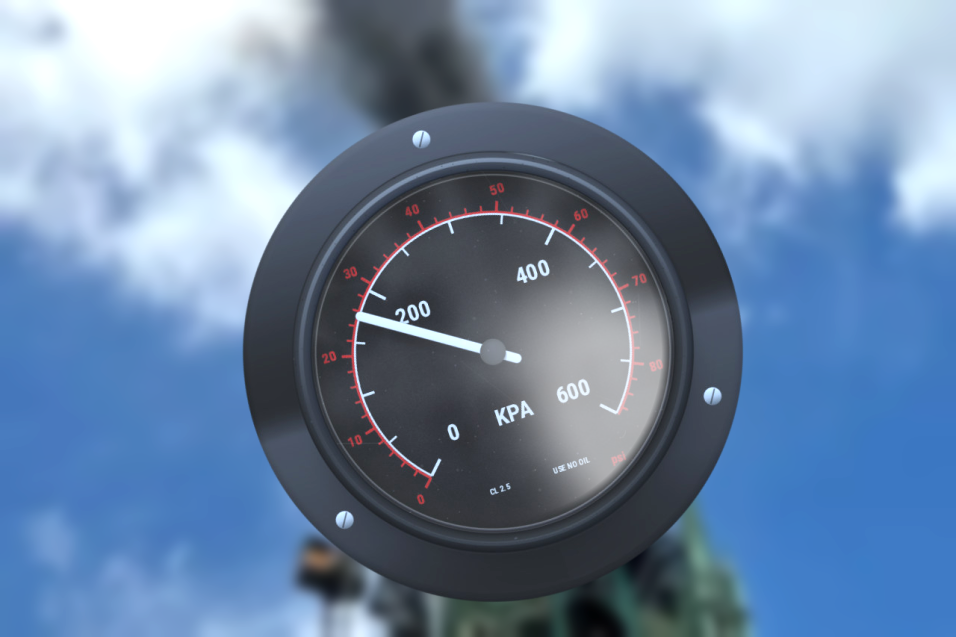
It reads 175; kPa
